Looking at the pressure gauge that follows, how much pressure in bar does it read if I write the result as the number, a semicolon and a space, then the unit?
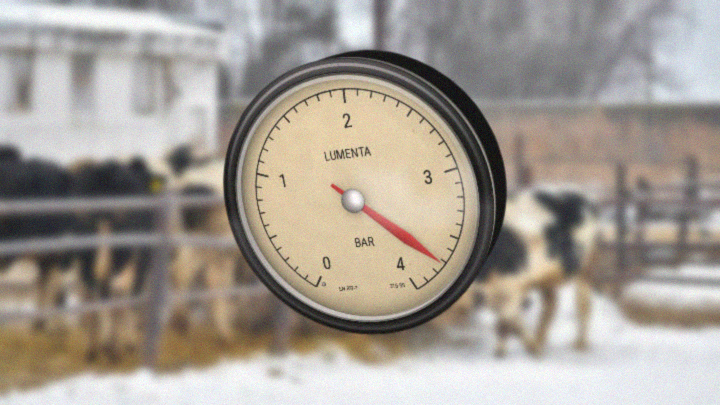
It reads 3.7; bar
